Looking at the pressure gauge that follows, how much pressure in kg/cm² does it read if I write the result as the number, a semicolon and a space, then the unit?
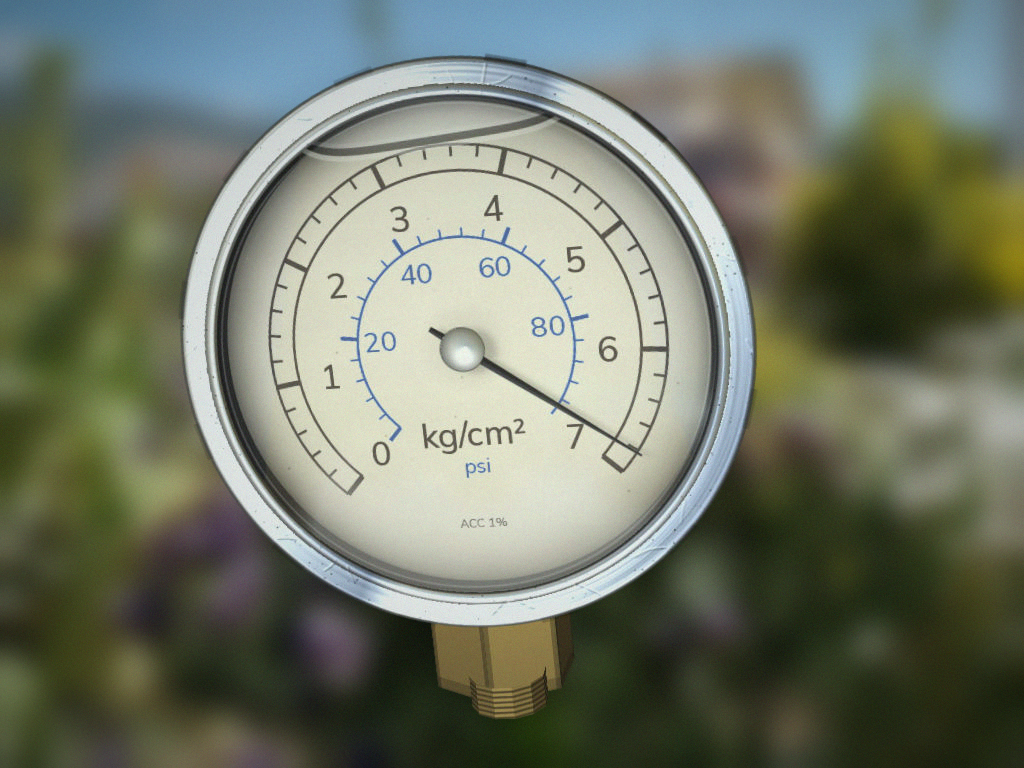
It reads 6.8; kg/cm²
